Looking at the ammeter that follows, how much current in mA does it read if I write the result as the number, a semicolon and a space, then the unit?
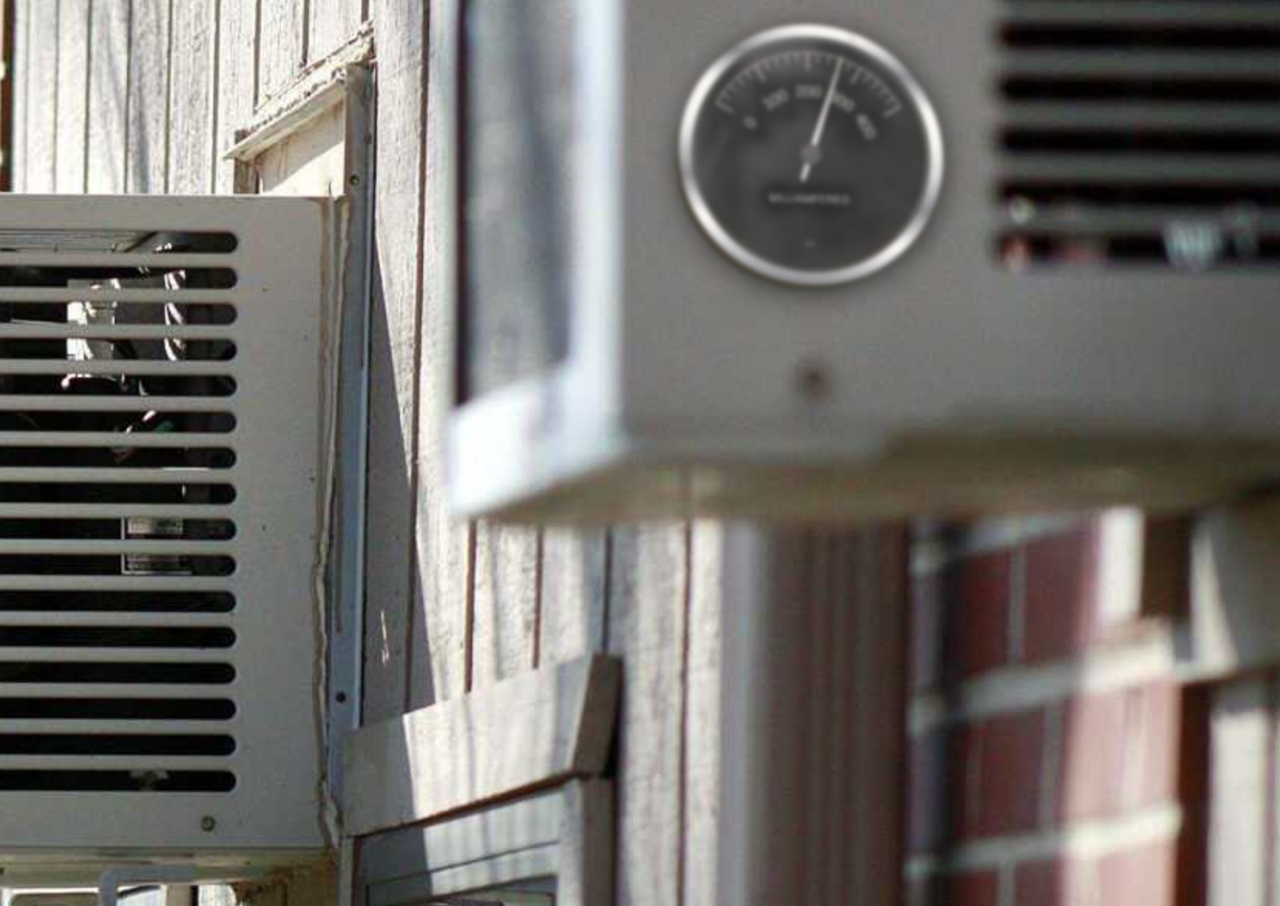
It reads 260; mA
